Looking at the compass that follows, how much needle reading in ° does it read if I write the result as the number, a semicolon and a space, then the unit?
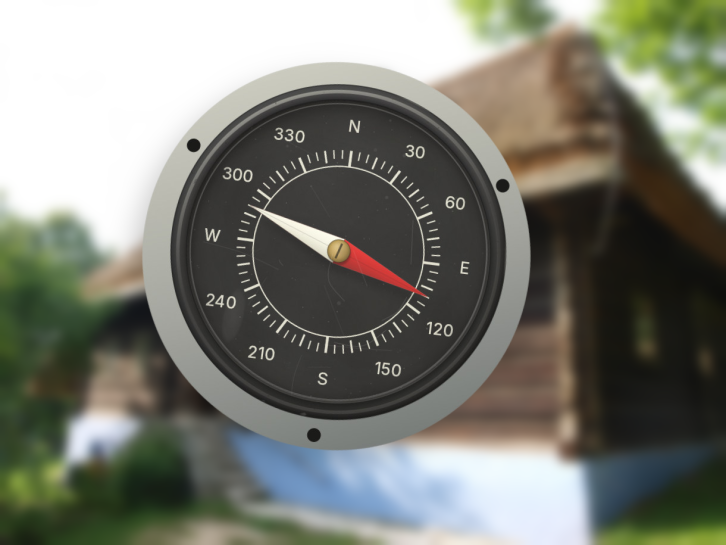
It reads 110; °
